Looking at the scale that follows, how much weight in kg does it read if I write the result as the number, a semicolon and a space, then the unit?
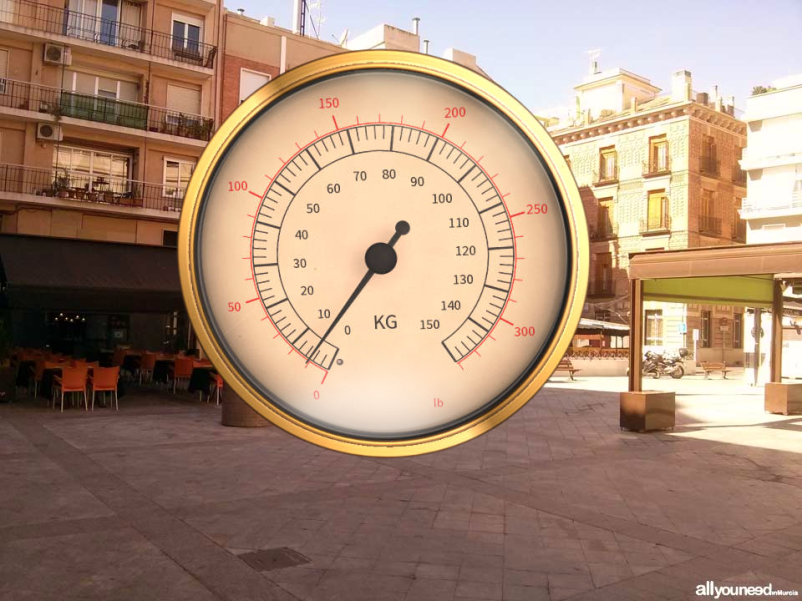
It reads 5; kg
